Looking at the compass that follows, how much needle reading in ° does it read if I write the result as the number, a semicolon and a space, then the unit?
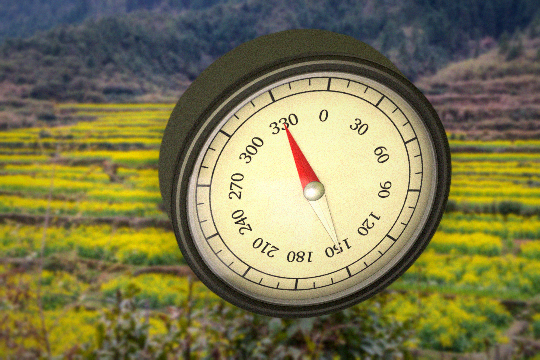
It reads 330; °
